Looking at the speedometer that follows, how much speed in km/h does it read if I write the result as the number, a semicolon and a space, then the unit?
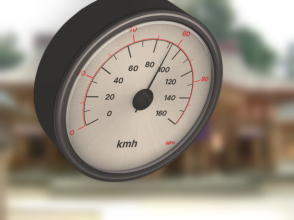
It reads 90; km/h
